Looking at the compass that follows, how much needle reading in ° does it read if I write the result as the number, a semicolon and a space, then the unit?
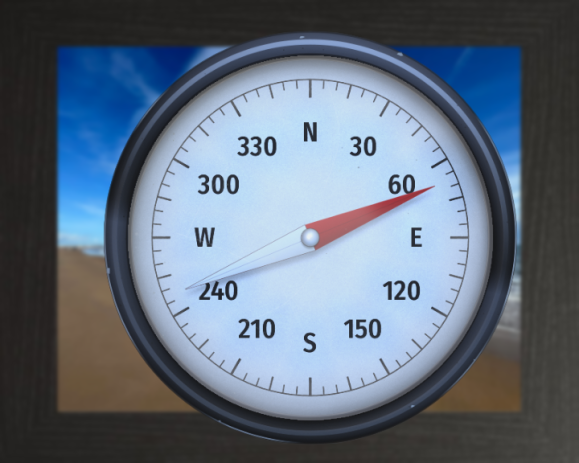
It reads 67.5; °
